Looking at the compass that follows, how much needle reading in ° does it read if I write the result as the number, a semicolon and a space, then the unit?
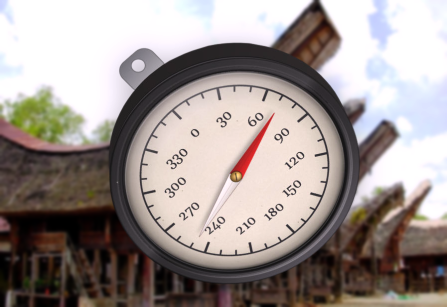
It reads 70; °
